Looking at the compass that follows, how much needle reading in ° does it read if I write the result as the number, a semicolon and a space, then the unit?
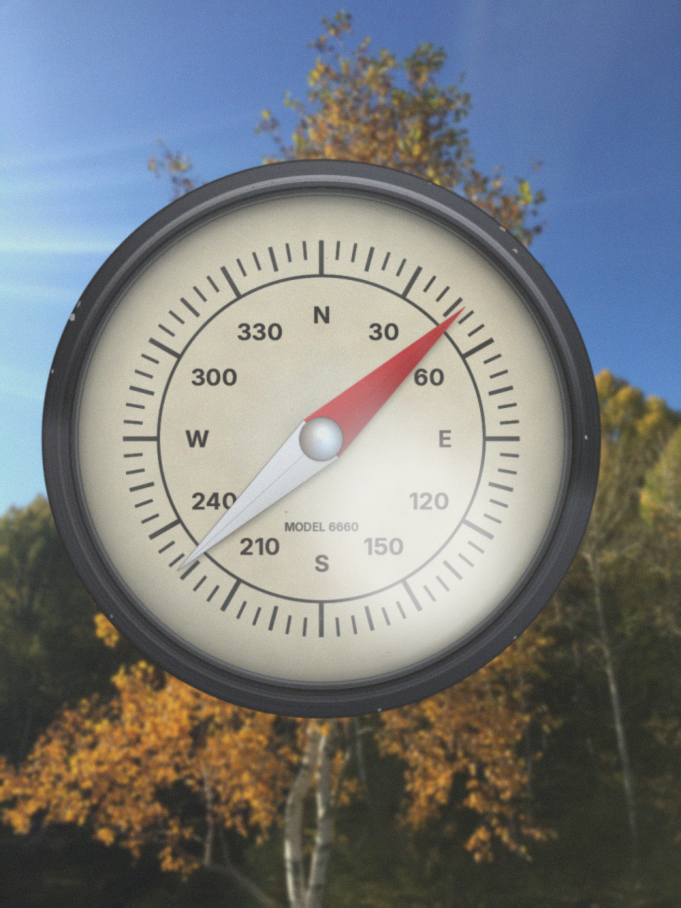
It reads 47.5; °
